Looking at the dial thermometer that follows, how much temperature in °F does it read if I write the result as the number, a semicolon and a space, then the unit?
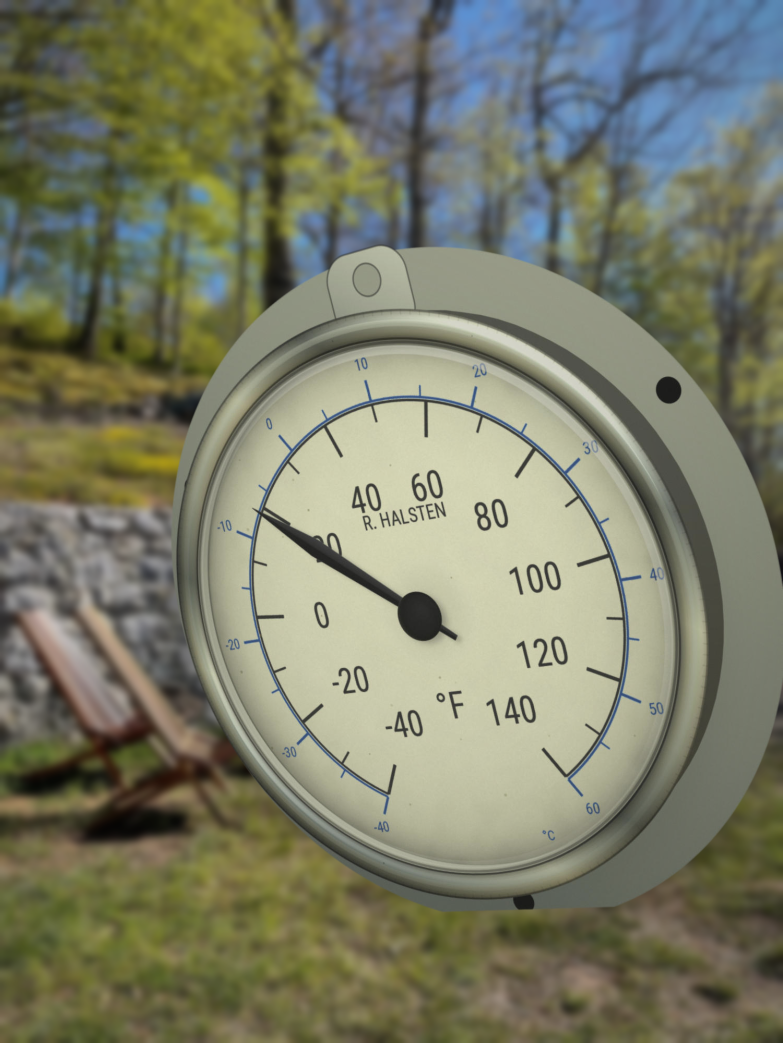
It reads 20; °F
